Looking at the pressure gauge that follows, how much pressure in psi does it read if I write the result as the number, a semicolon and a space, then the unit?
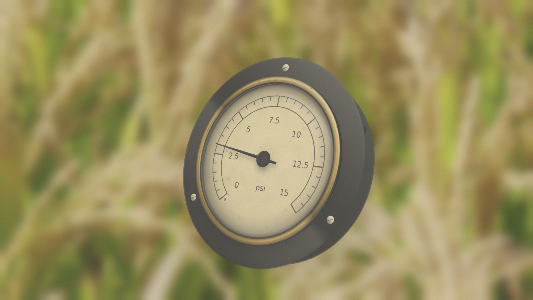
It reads 3; psi
